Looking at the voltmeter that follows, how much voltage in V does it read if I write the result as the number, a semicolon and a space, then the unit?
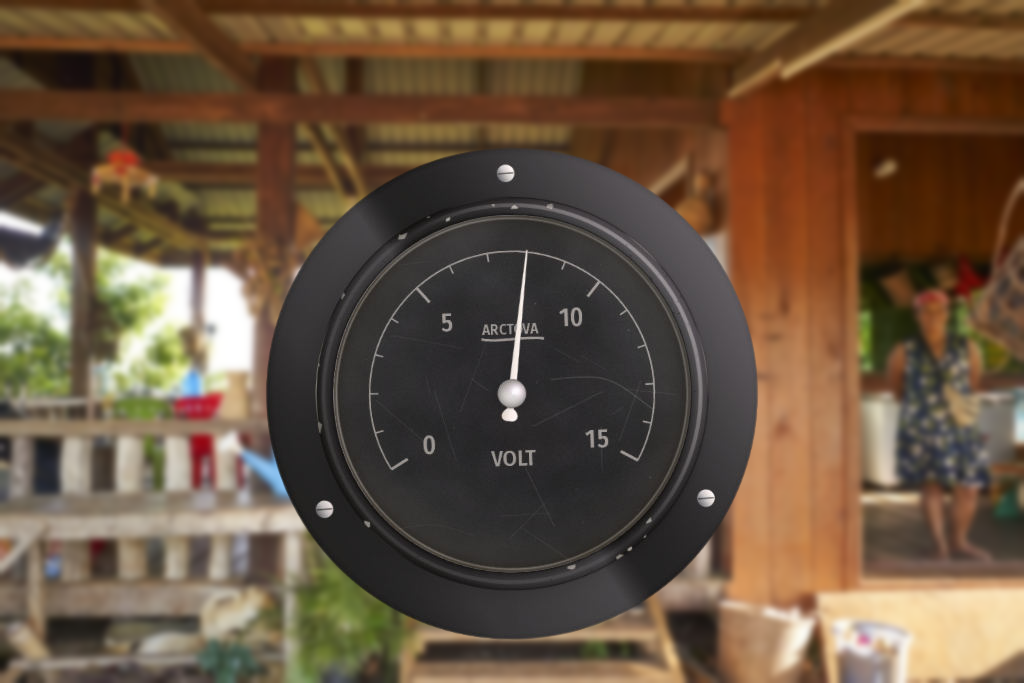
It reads 8; V
